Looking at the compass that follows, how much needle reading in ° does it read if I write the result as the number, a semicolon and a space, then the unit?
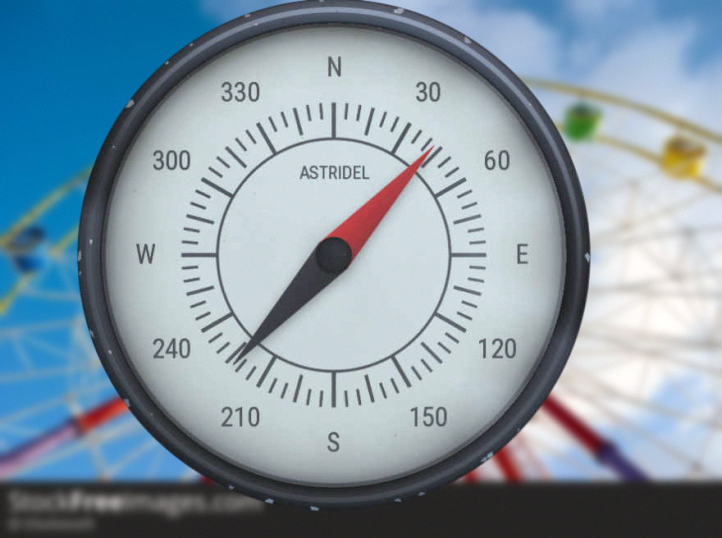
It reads 42.5; °
